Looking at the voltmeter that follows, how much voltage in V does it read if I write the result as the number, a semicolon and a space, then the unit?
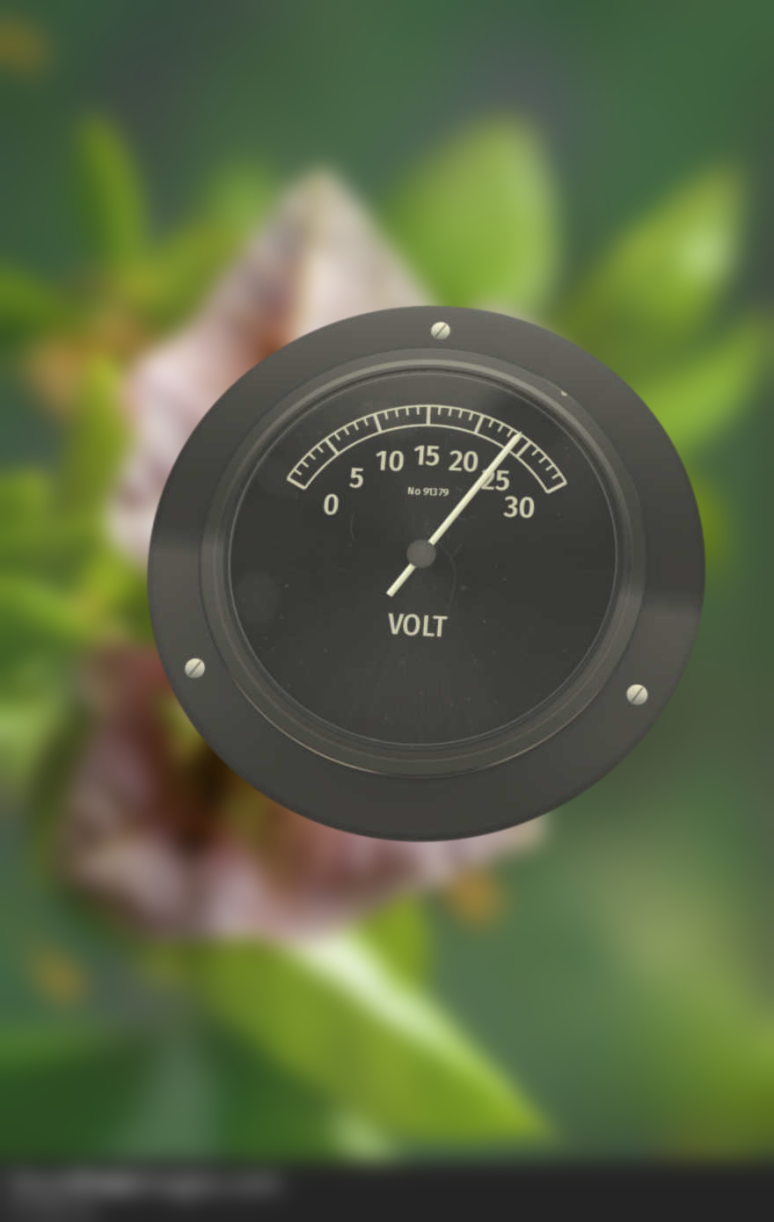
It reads 24; V
